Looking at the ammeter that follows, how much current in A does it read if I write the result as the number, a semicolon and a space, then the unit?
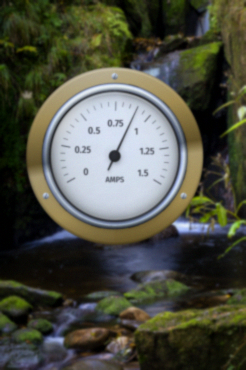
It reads 0.9; A
